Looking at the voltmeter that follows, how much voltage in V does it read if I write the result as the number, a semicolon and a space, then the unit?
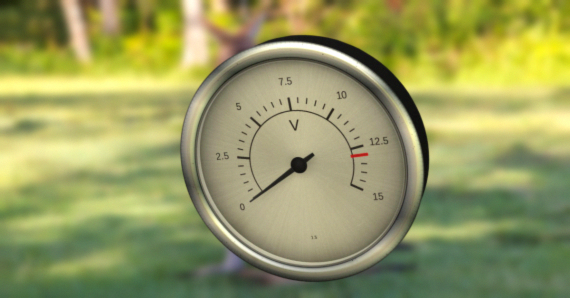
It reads 0; V
